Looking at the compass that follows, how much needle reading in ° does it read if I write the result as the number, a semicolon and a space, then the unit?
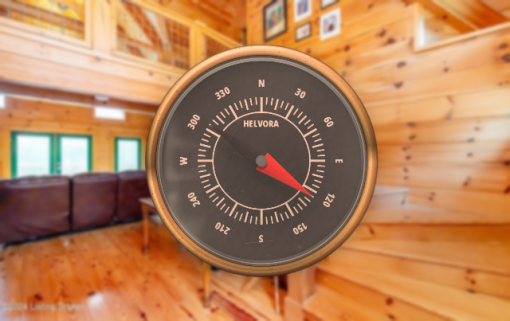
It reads 125; °
